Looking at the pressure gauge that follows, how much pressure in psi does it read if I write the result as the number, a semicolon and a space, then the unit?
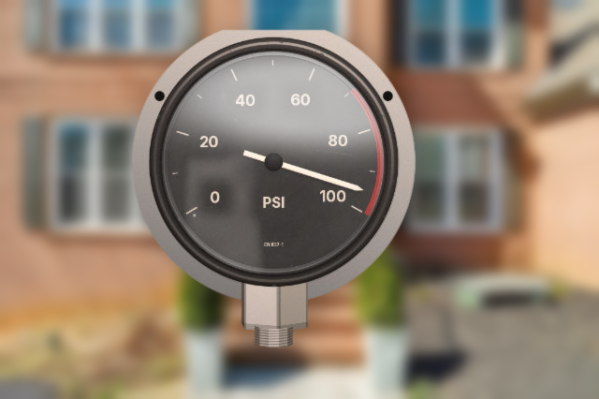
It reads 95; psi
